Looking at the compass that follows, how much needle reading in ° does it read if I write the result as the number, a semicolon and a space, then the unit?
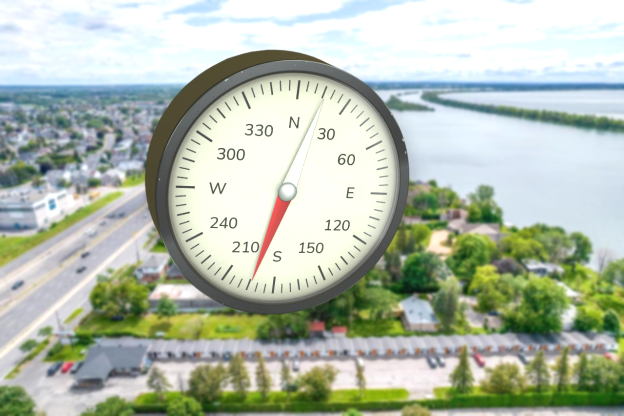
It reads 195; °
